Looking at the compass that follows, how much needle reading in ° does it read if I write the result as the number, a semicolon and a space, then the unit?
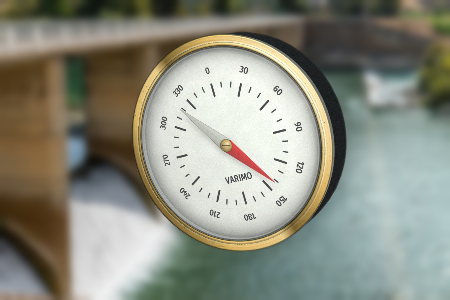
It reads 140; °
